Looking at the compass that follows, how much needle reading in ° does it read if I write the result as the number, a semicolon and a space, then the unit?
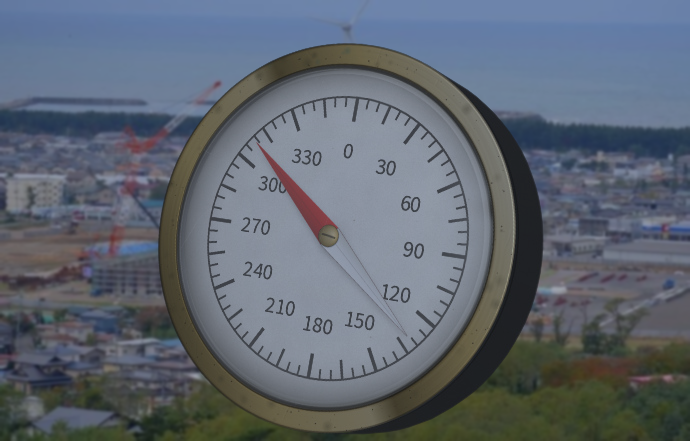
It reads 310; °
